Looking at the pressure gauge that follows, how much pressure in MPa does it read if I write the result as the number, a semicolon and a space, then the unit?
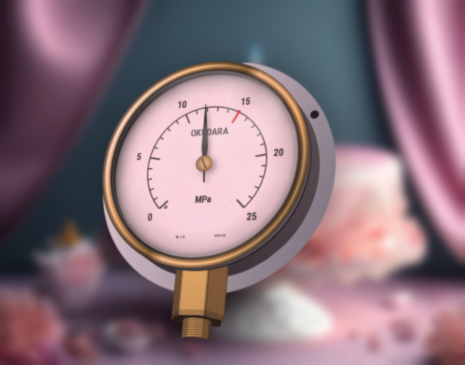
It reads 12; MPa
